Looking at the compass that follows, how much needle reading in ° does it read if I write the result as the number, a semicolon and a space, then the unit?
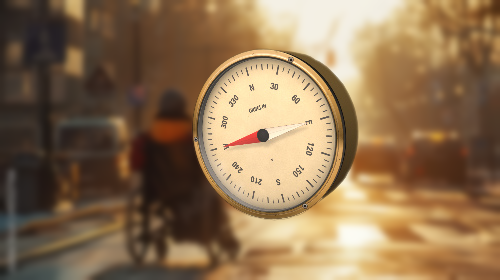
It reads 270; °
